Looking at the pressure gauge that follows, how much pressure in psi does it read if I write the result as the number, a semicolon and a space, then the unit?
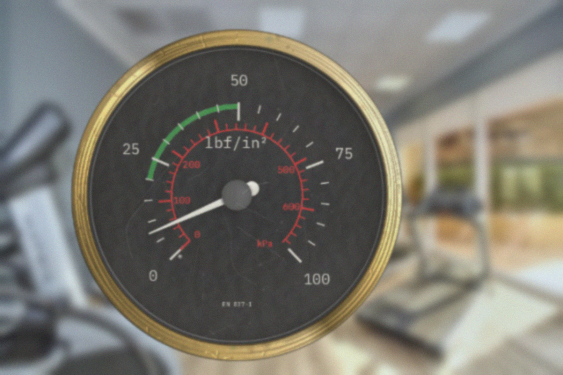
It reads 7.5; psi
